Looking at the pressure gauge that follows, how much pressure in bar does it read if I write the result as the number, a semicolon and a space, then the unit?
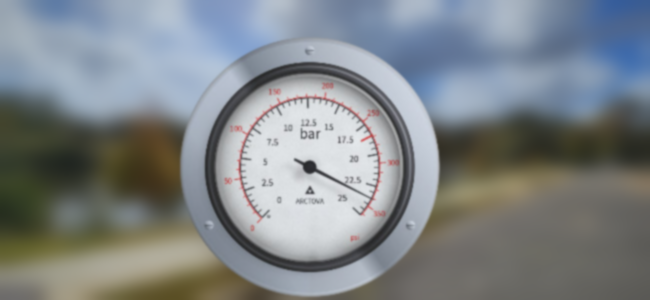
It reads 23.5; bar
